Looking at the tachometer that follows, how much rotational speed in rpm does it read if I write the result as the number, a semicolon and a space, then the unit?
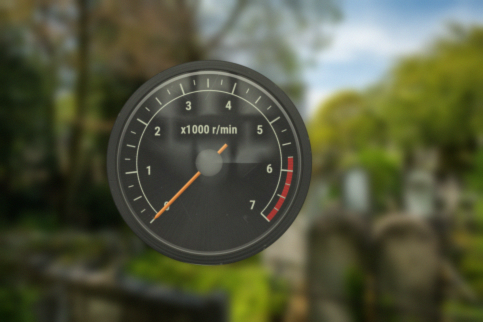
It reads 0; rpm
